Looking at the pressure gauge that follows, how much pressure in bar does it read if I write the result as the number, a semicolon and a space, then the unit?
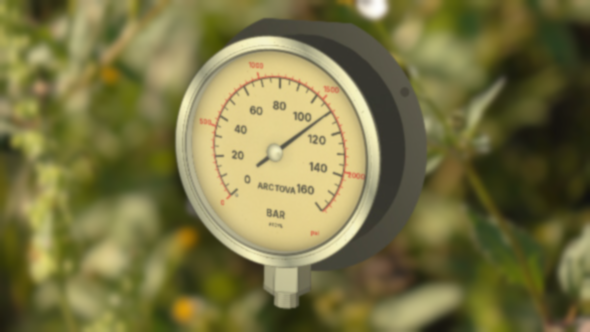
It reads 110; bar
